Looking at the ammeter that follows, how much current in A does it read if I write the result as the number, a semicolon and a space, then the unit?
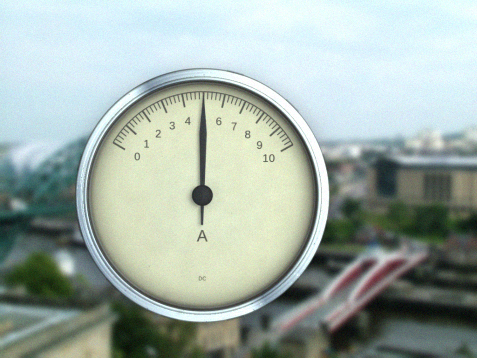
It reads 5; A
